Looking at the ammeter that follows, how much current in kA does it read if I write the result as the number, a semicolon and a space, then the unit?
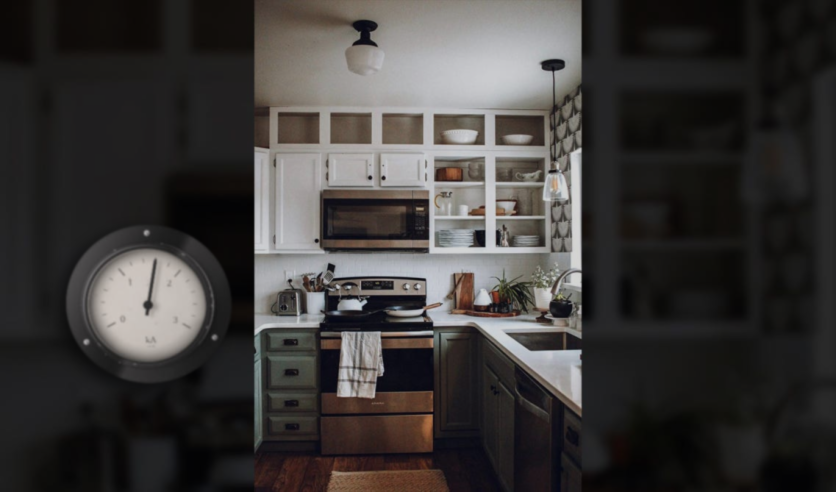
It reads 1.6; kA
